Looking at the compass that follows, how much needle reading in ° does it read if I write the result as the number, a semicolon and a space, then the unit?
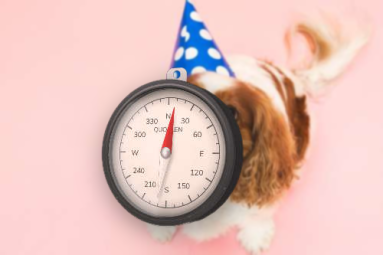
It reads 10; °
